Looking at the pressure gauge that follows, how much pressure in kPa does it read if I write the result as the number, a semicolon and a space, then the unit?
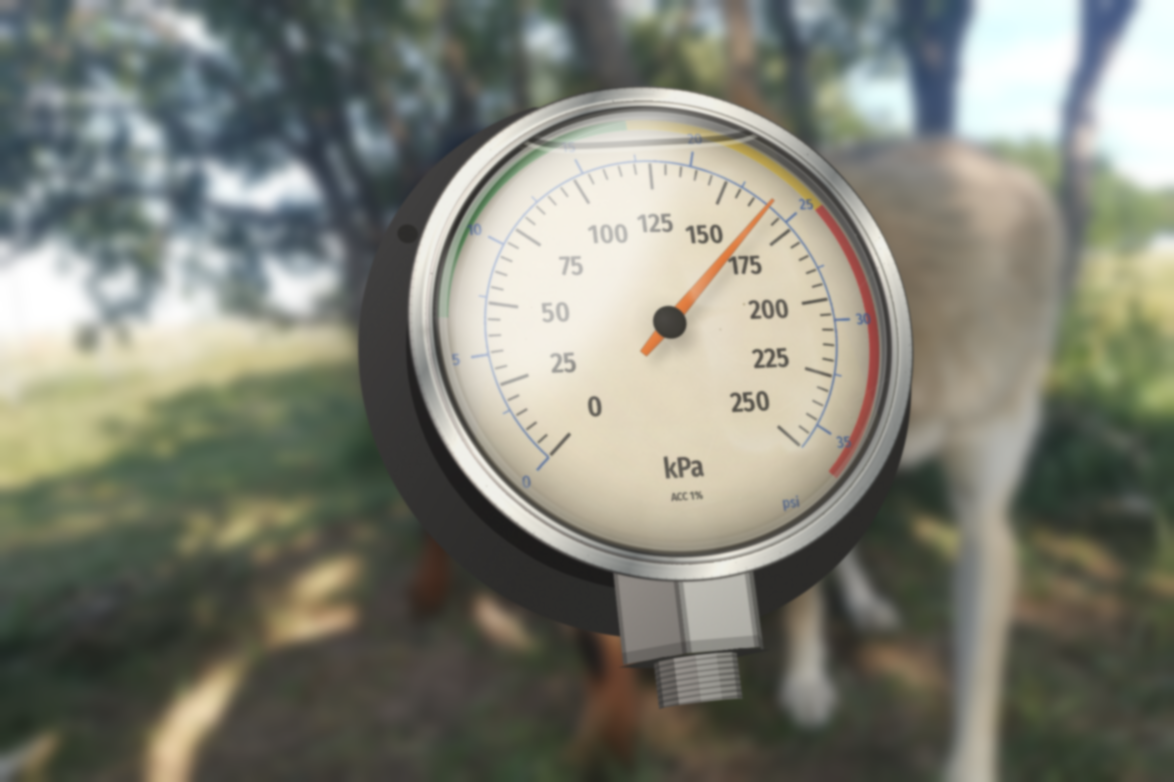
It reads 165; kPa
